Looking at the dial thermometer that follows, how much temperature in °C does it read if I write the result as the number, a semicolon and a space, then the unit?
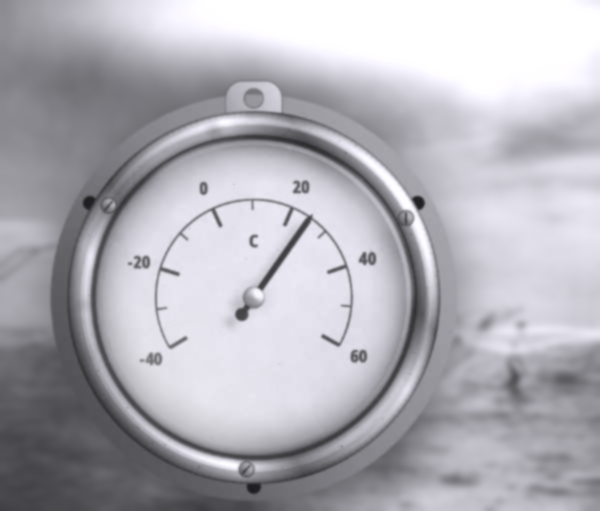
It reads 25; °C
